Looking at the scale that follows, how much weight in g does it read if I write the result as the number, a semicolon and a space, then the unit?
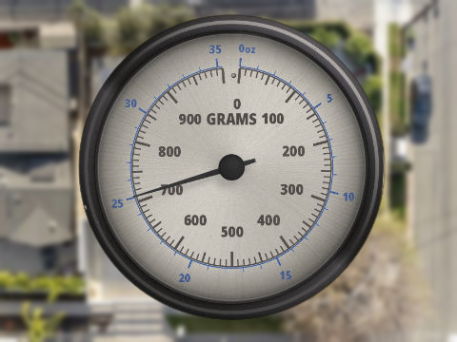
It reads 710; g
